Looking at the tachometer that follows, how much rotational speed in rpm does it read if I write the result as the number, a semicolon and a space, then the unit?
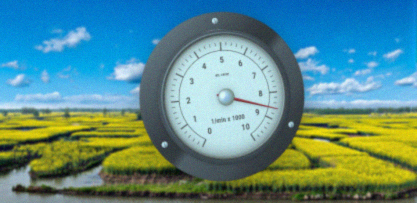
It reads 8600; rpm
